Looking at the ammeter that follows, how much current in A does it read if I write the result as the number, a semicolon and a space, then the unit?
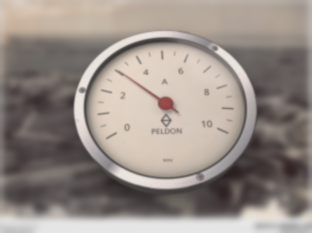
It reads 3; A
